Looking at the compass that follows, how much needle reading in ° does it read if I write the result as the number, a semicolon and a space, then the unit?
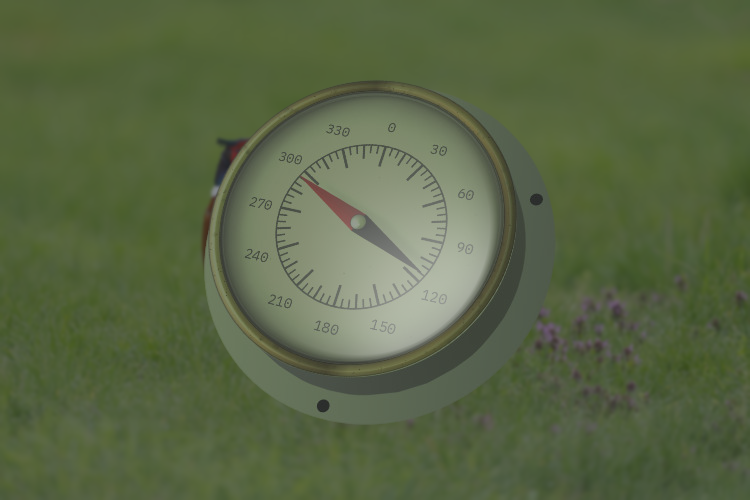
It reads 295; °
